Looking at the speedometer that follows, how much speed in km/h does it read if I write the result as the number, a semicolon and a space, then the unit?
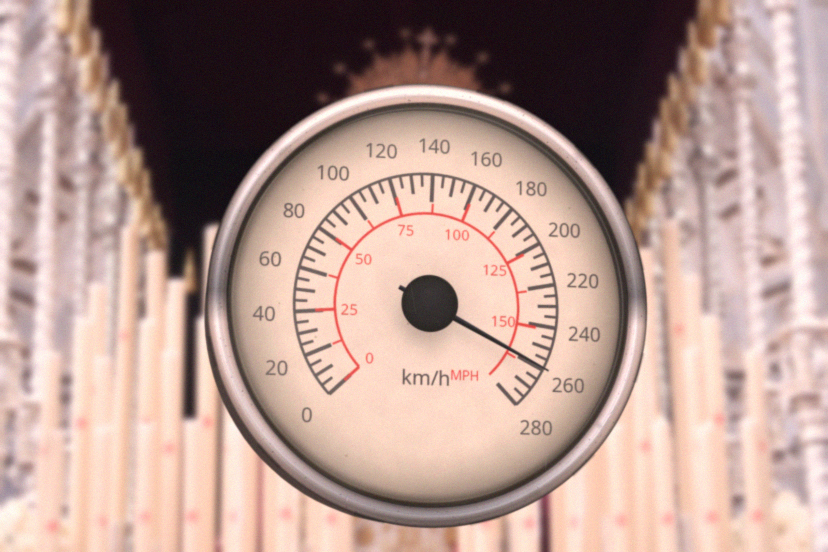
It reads 260; km/h
